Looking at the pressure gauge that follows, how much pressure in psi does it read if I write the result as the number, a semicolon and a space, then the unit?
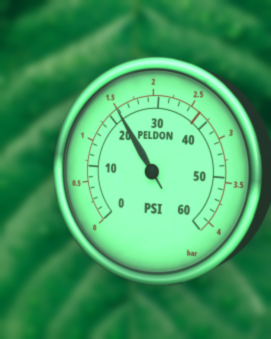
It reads 22; psi
